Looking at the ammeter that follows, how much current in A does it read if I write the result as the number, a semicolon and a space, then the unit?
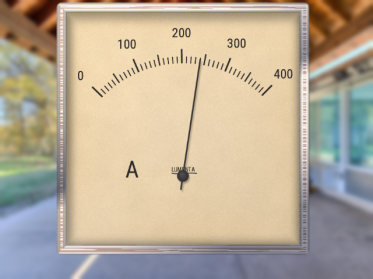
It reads 240; A
